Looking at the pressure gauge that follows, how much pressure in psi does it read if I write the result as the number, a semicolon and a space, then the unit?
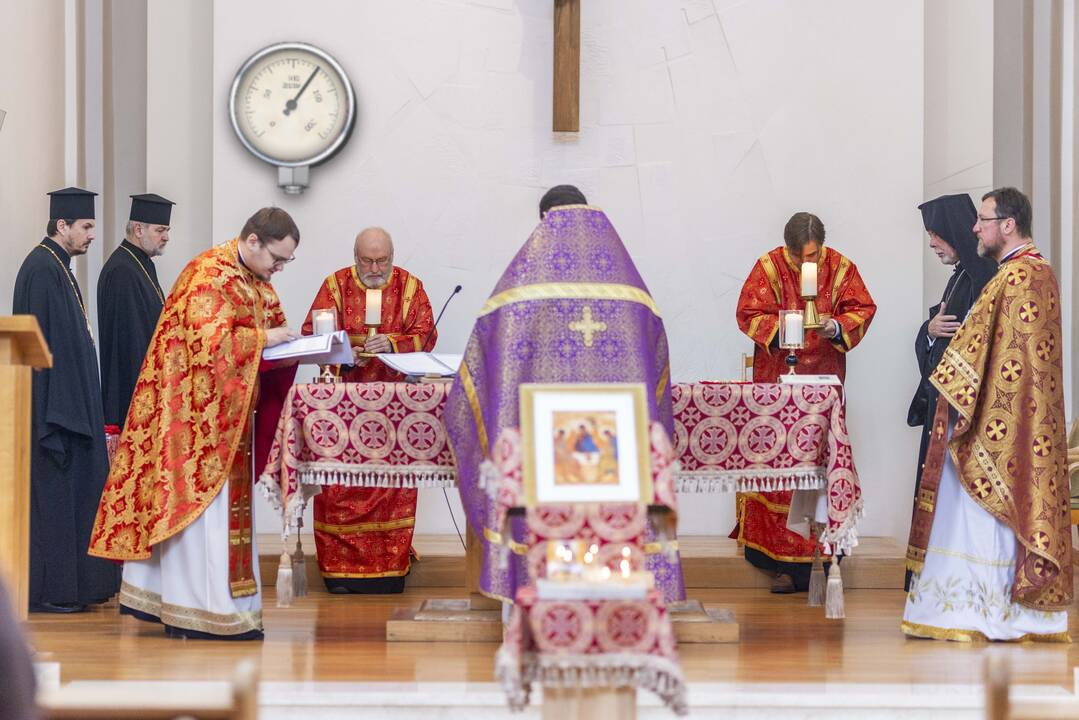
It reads 125; psi
